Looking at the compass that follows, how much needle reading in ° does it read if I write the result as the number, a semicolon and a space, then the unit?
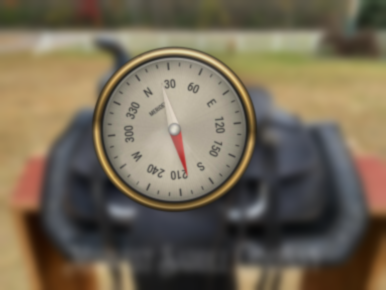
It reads 200; °
